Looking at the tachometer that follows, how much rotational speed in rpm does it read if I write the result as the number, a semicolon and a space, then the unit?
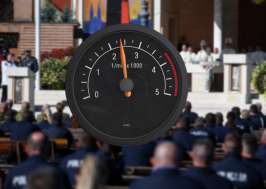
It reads 2375; rpm
